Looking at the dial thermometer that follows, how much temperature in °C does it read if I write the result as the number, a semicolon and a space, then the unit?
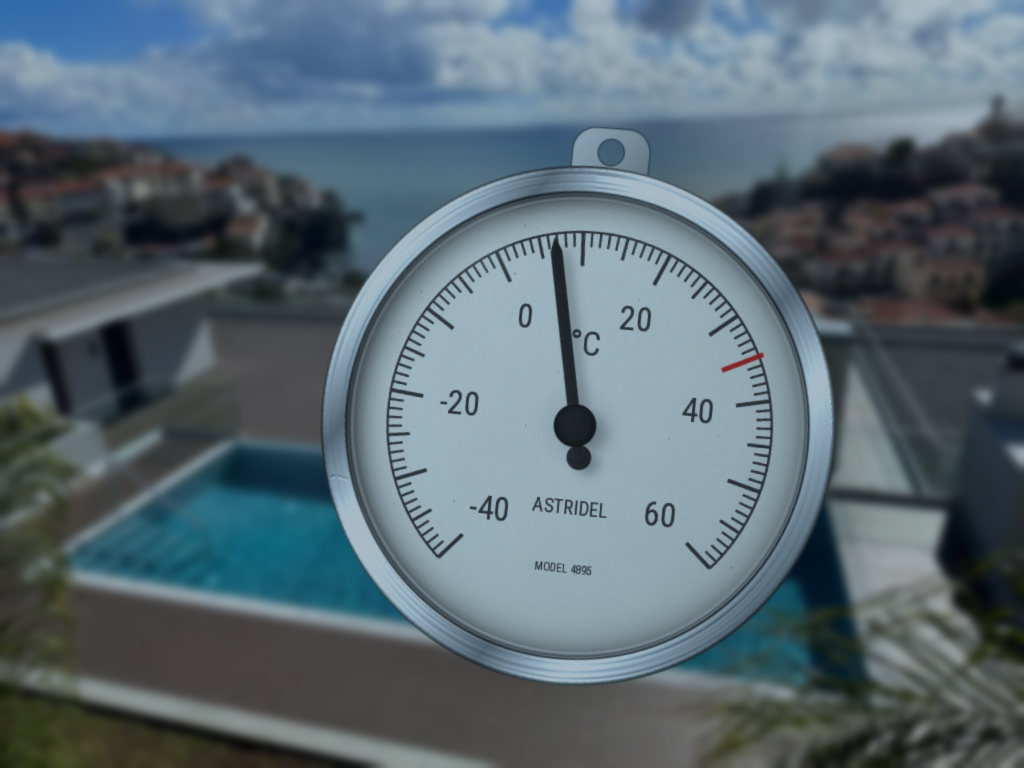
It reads 7; °C
